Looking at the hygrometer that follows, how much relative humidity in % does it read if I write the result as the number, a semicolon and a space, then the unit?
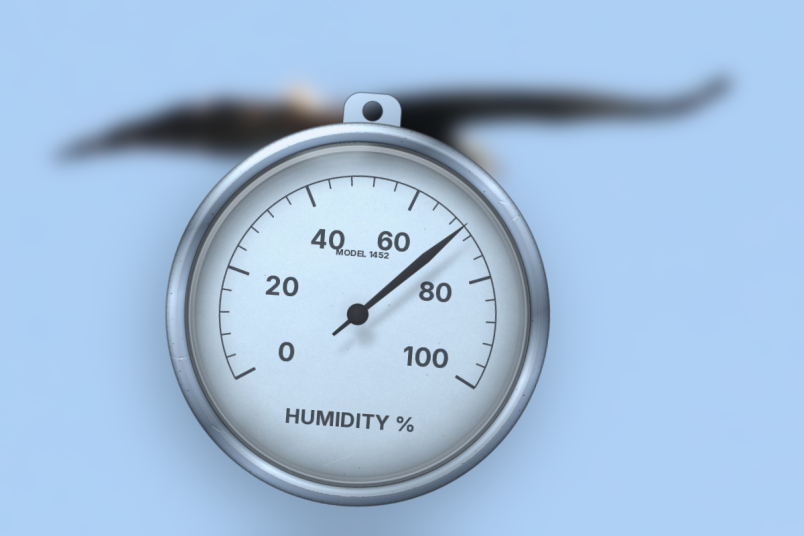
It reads 70; %
